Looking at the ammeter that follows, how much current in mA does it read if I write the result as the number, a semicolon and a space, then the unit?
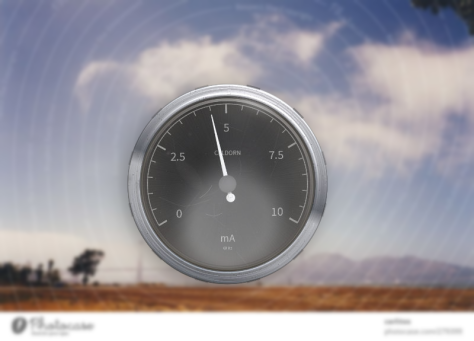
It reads 4.5; mA
